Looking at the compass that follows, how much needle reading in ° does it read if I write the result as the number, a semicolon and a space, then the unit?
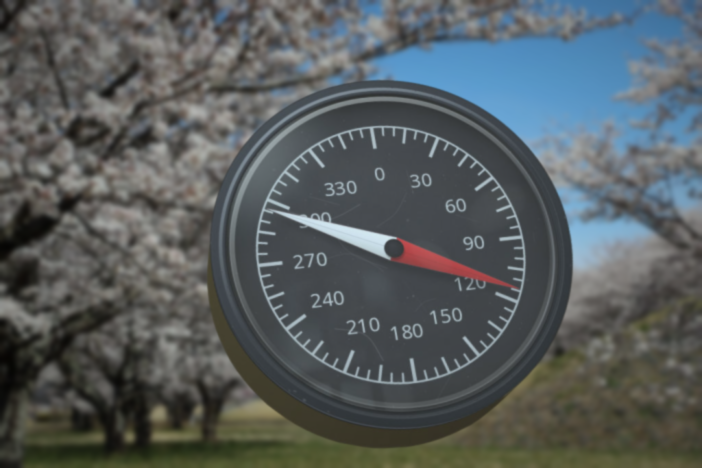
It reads 115; °
